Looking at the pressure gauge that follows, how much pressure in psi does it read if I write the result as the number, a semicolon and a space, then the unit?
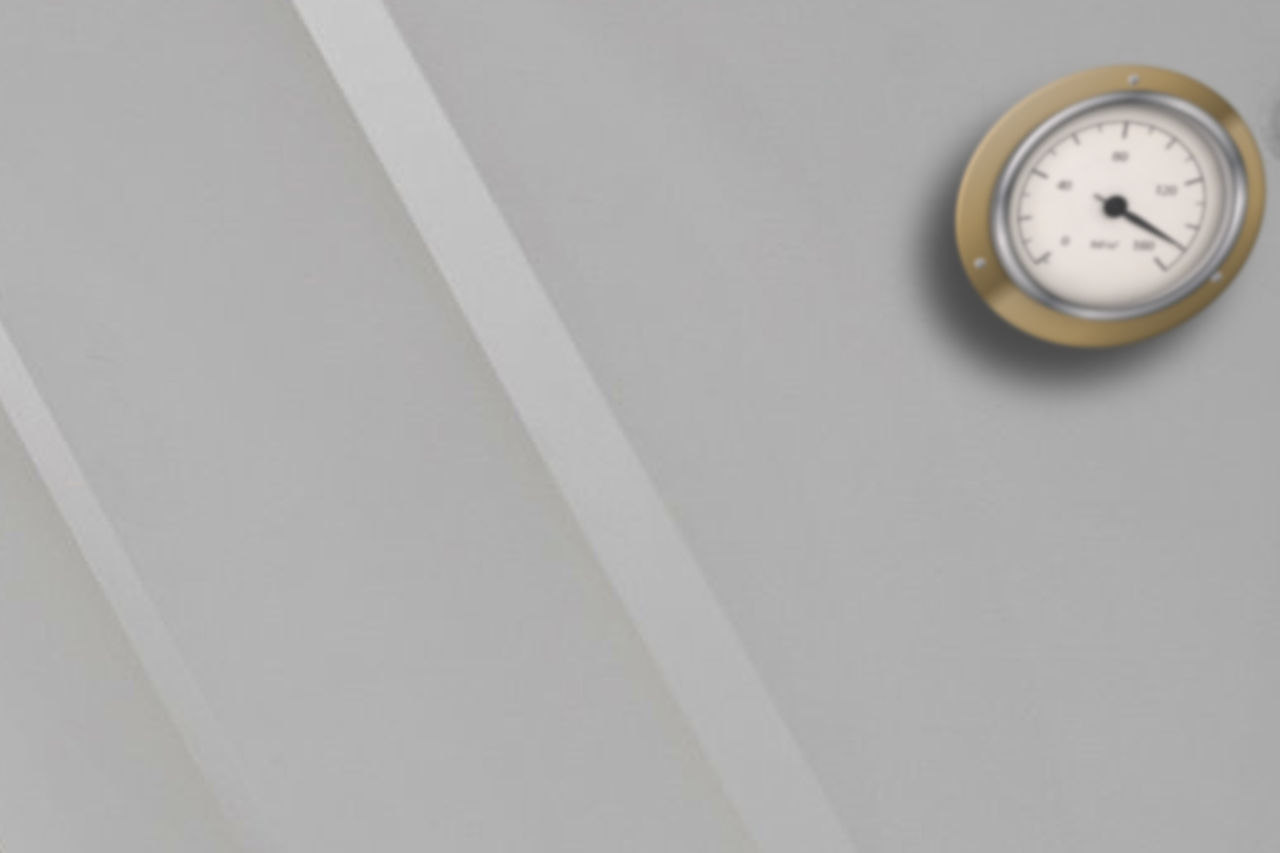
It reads 150; psi
